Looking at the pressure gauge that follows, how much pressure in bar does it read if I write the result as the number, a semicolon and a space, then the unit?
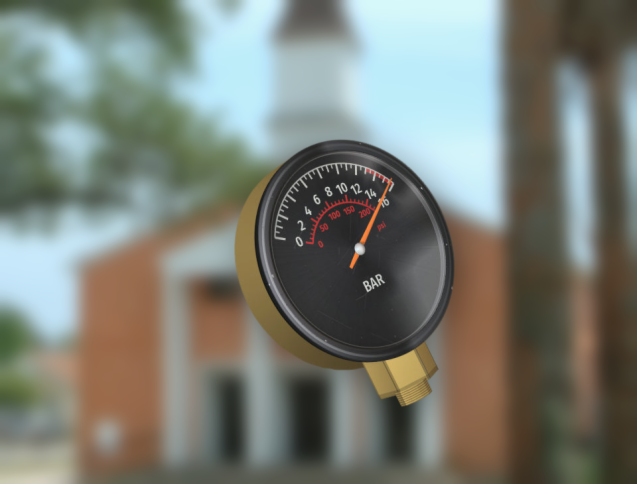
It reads 15.5; bar
